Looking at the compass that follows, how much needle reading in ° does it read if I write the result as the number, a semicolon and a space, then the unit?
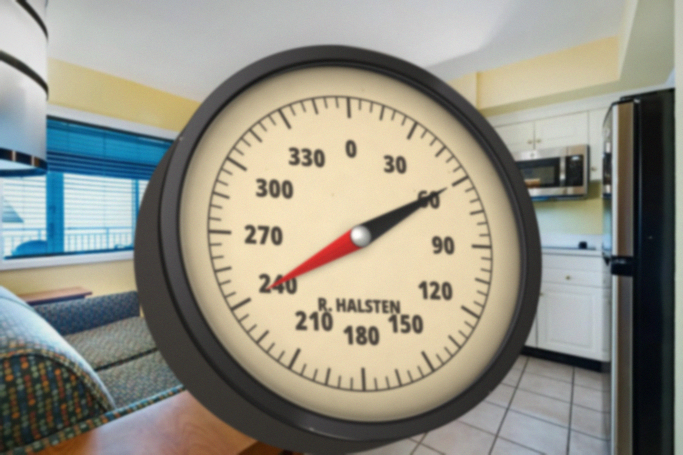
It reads 240; °
